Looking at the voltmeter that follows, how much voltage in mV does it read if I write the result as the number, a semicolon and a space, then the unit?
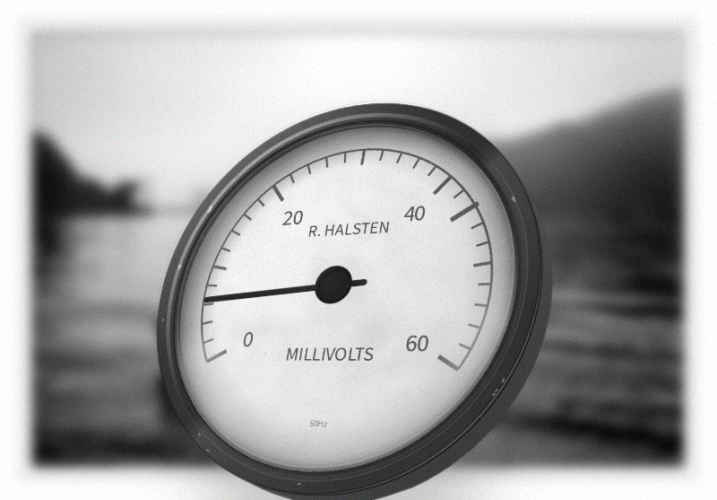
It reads 6; mV
